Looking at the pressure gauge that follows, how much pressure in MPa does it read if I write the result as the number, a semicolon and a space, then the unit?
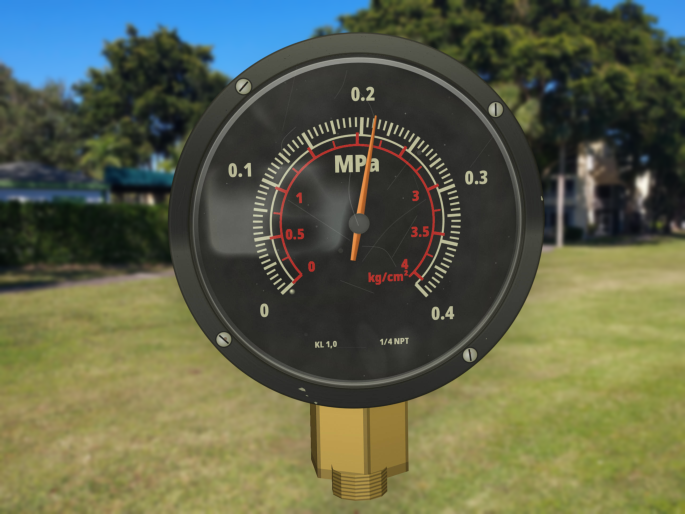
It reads 0.21; MPa
